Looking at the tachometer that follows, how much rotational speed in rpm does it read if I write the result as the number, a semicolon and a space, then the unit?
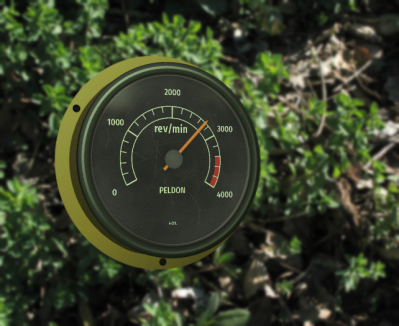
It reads 2700; rpm
